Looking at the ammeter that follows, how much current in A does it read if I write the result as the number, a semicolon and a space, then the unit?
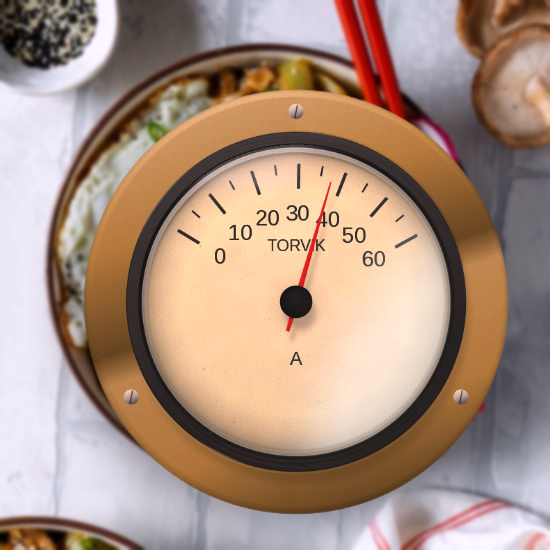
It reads 37.5; A
